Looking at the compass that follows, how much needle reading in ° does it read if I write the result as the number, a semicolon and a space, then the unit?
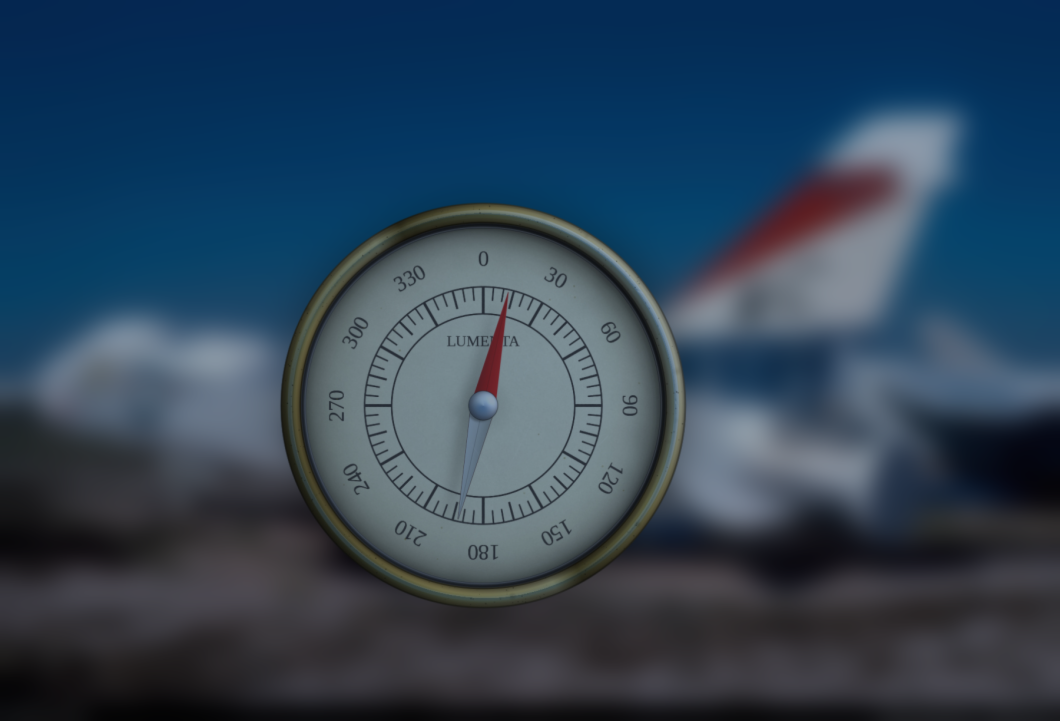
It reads 12.5; °
